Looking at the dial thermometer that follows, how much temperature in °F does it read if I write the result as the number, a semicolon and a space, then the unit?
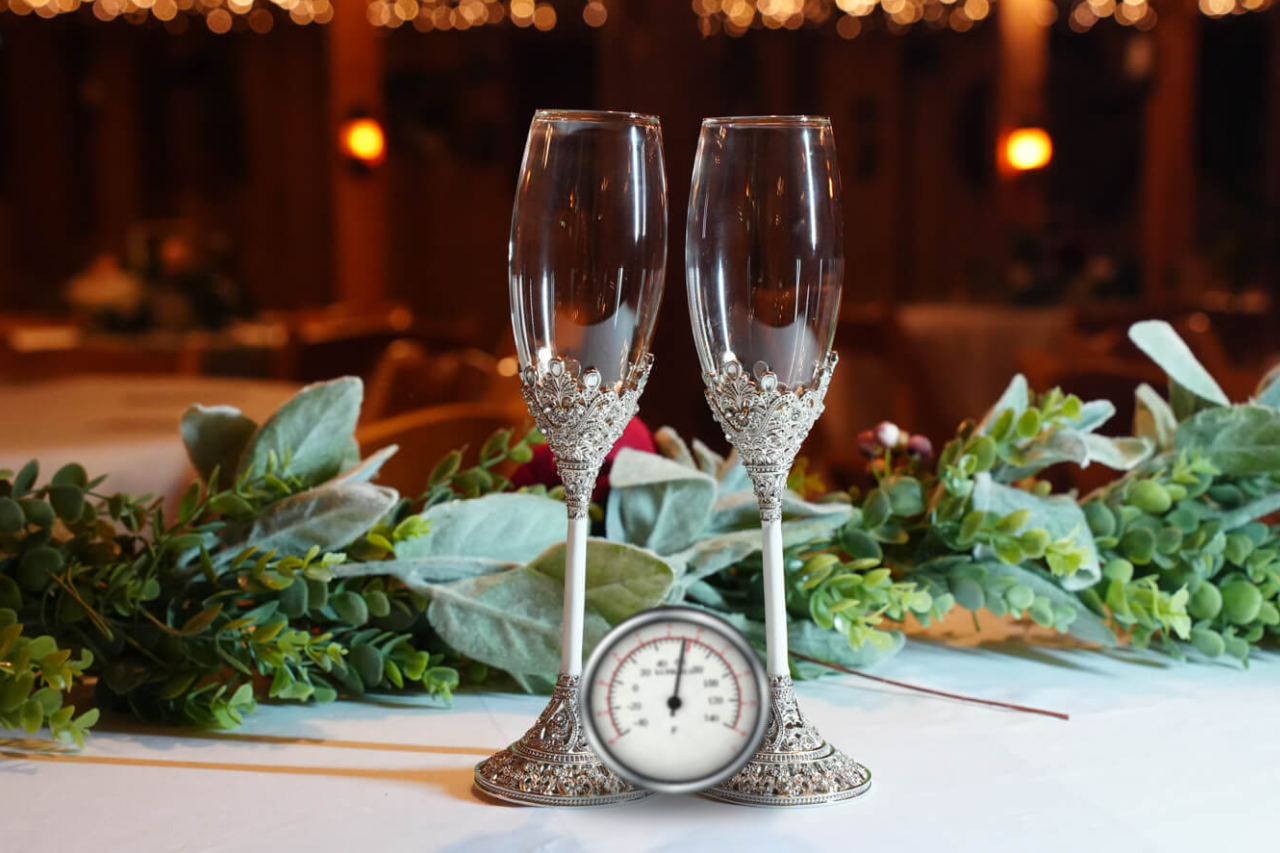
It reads 60; °F
